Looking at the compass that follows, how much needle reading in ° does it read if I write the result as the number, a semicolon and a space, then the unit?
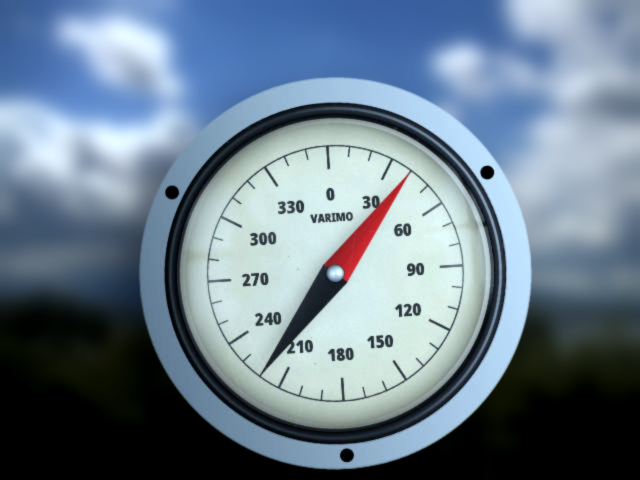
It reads 40; °
